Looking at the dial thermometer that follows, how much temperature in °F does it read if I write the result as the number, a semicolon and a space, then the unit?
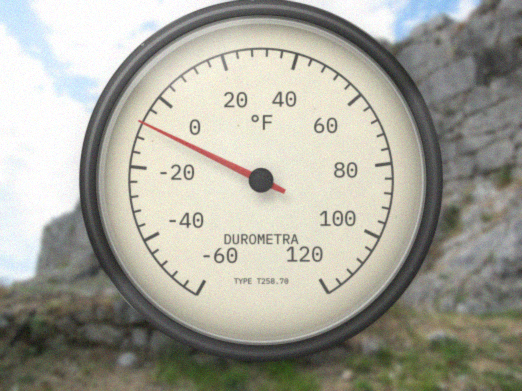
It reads -8; °F
